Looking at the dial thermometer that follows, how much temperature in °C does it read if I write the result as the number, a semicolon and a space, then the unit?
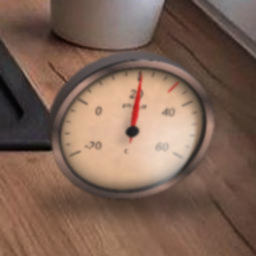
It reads 20; °C
